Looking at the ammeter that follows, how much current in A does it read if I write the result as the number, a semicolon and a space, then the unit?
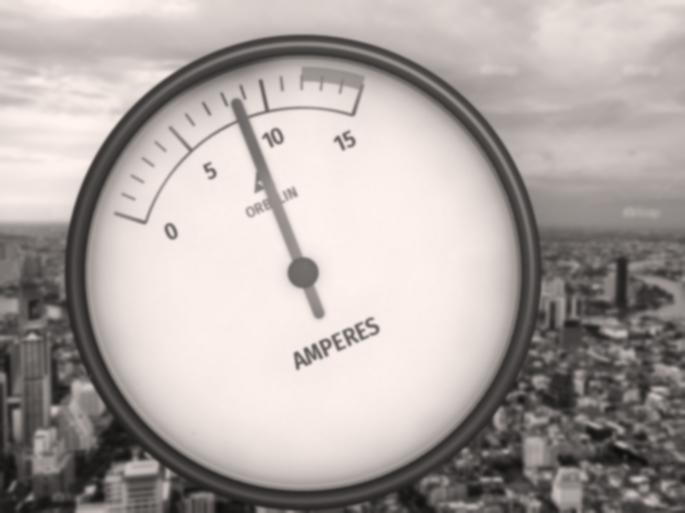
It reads 8.5; A
